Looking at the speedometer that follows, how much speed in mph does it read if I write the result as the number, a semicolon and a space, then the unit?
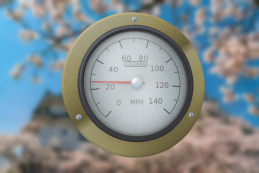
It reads 25; mph
